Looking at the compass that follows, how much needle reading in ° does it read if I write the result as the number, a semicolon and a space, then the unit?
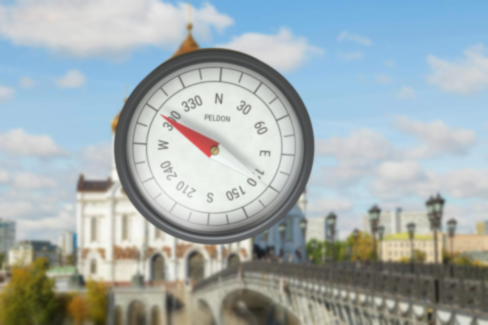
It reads 300; °
